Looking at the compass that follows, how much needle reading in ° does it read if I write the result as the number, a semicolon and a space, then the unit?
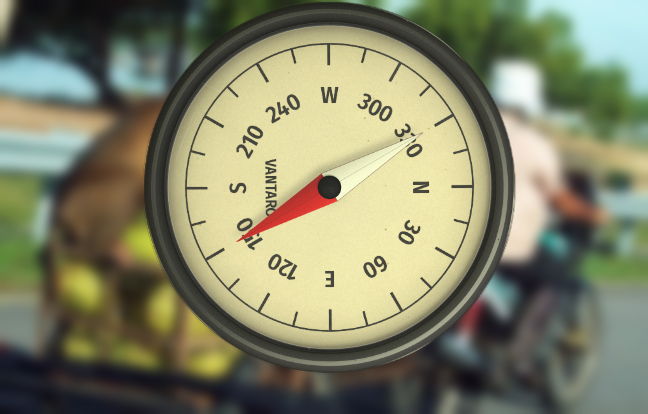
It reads 150; °
